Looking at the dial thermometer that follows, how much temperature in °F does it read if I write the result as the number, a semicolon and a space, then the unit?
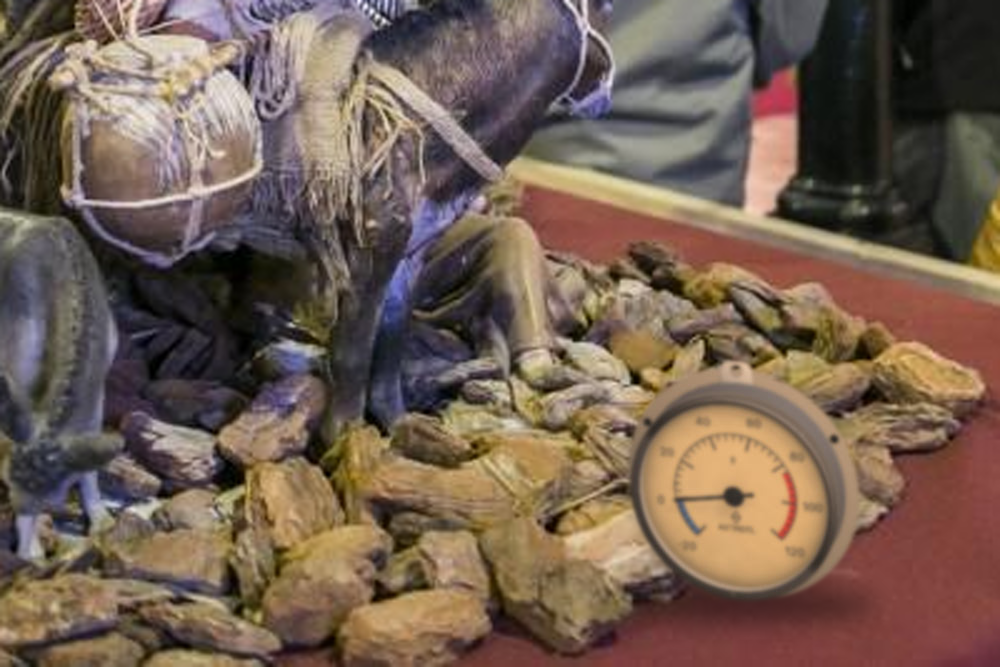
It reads 0; °F
